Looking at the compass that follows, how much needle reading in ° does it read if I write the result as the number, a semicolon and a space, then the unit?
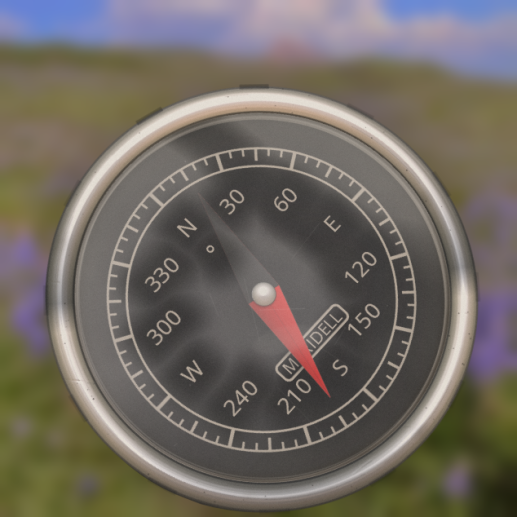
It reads 195; °
